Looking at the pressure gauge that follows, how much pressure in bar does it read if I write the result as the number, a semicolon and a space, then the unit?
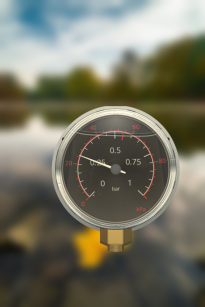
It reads 0.25; bar
